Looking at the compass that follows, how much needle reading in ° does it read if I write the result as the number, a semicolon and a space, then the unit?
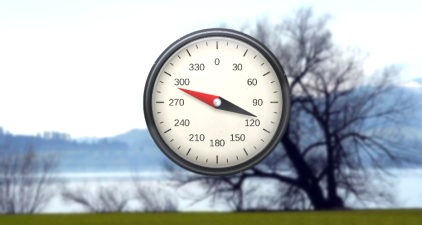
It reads 290; °
